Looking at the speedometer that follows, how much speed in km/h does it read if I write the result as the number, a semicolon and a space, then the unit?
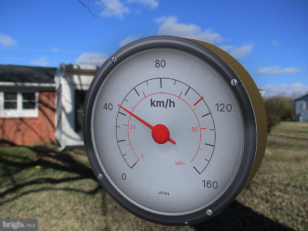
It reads 45; km/h
